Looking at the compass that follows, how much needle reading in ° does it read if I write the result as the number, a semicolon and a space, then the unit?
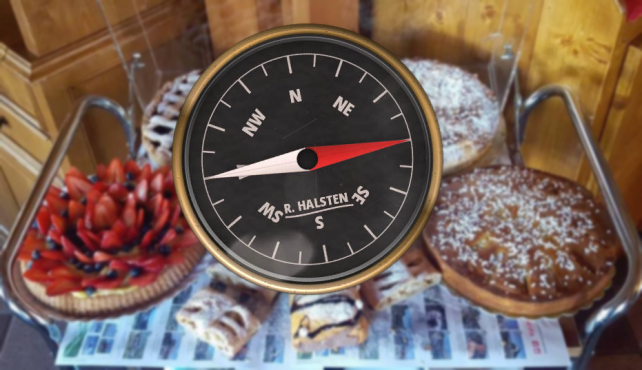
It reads 90; °
